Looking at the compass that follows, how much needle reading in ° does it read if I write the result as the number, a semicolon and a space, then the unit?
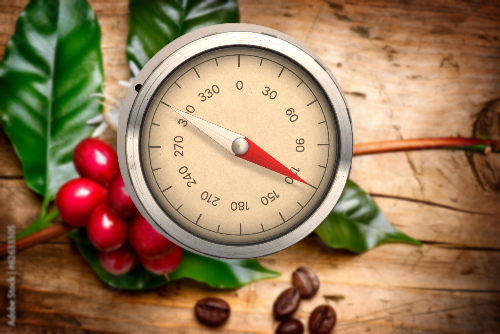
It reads 120; °
